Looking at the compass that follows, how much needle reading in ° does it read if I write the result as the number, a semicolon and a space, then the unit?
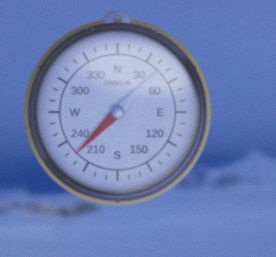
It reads 225; °
